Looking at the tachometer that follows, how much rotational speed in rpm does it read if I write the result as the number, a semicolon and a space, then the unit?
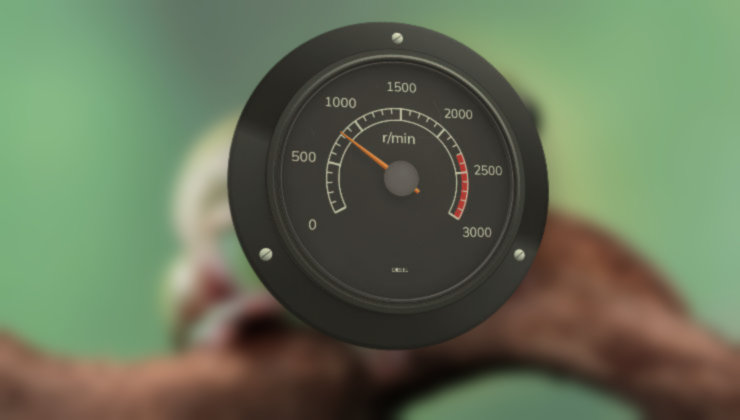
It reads 800; rpm
